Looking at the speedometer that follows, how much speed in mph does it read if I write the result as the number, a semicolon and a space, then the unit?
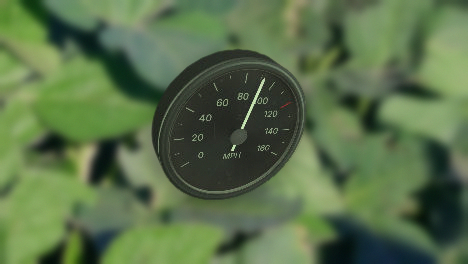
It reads 90; mph
